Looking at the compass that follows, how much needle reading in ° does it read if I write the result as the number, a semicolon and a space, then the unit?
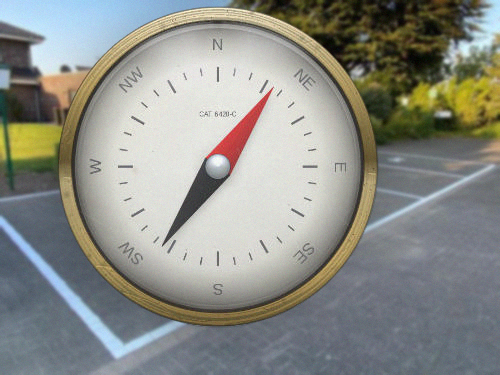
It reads 35; °
